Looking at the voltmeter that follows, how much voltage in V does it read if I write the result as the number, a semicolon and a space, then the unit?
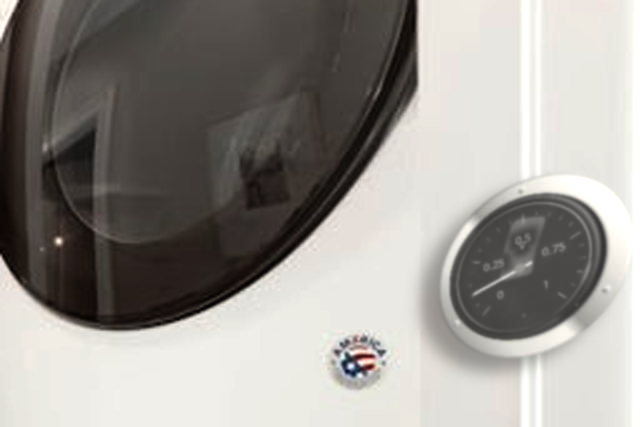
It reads 0.1; V
